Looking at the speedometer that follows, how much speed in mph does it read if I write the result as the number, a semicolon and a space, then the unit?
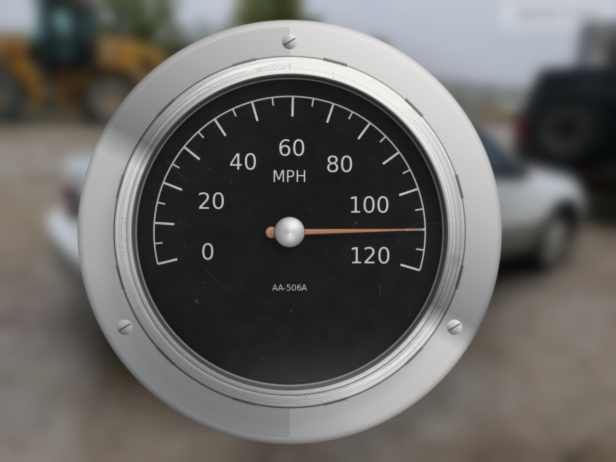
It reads 110; mph
